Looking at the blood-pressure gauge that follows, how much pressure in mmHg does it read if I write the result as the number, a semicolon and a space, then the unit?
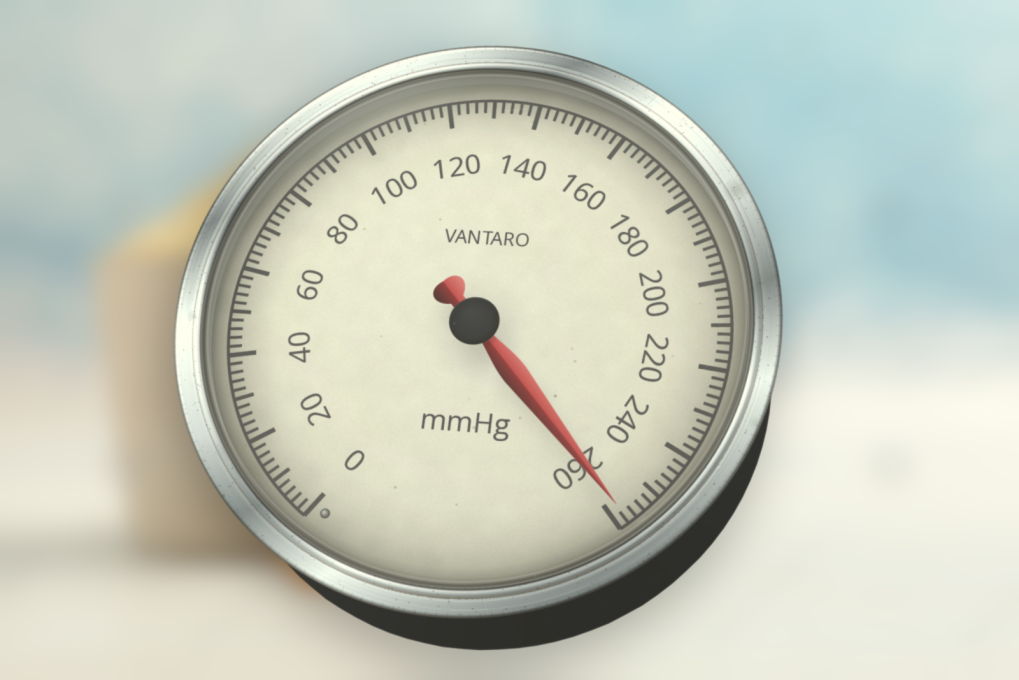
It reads 258; mmHg
